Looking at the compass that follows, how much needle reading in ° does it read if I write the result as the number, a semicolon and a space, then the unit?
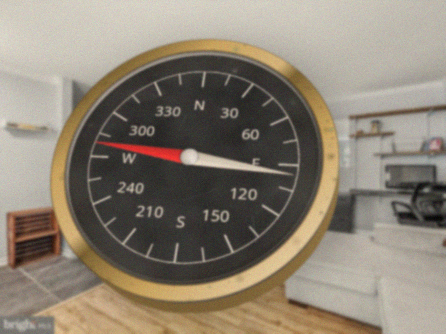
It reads 277.5; °
